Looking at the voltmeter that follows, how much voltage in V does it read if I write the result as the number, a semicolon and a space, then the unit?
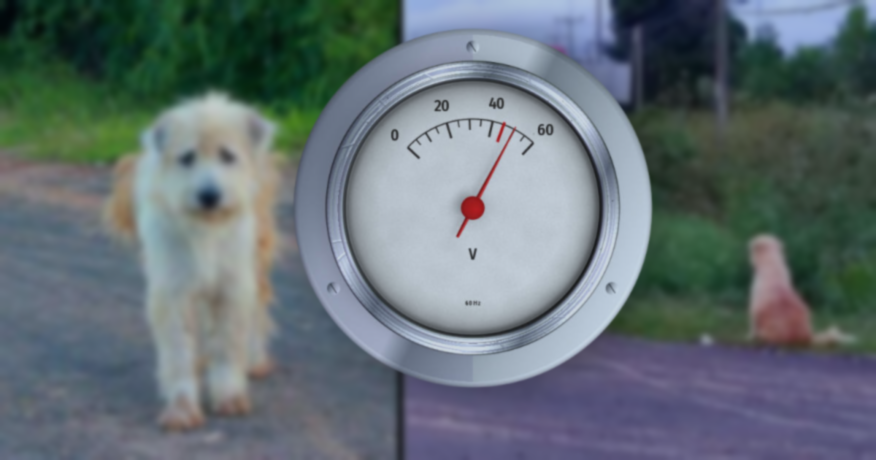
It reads 50; V
